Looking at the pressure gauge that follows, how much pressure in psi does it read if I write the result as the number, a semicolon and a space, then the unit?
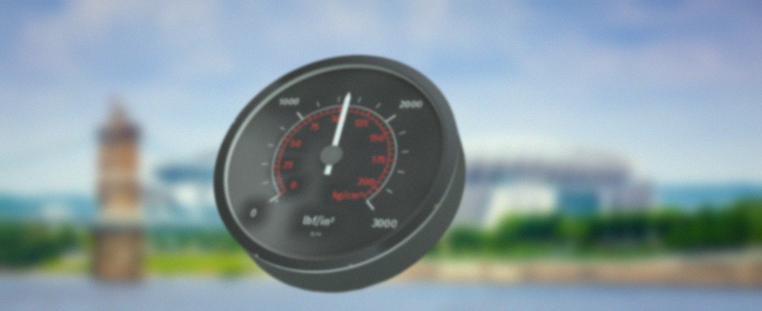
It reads 1500; psi
